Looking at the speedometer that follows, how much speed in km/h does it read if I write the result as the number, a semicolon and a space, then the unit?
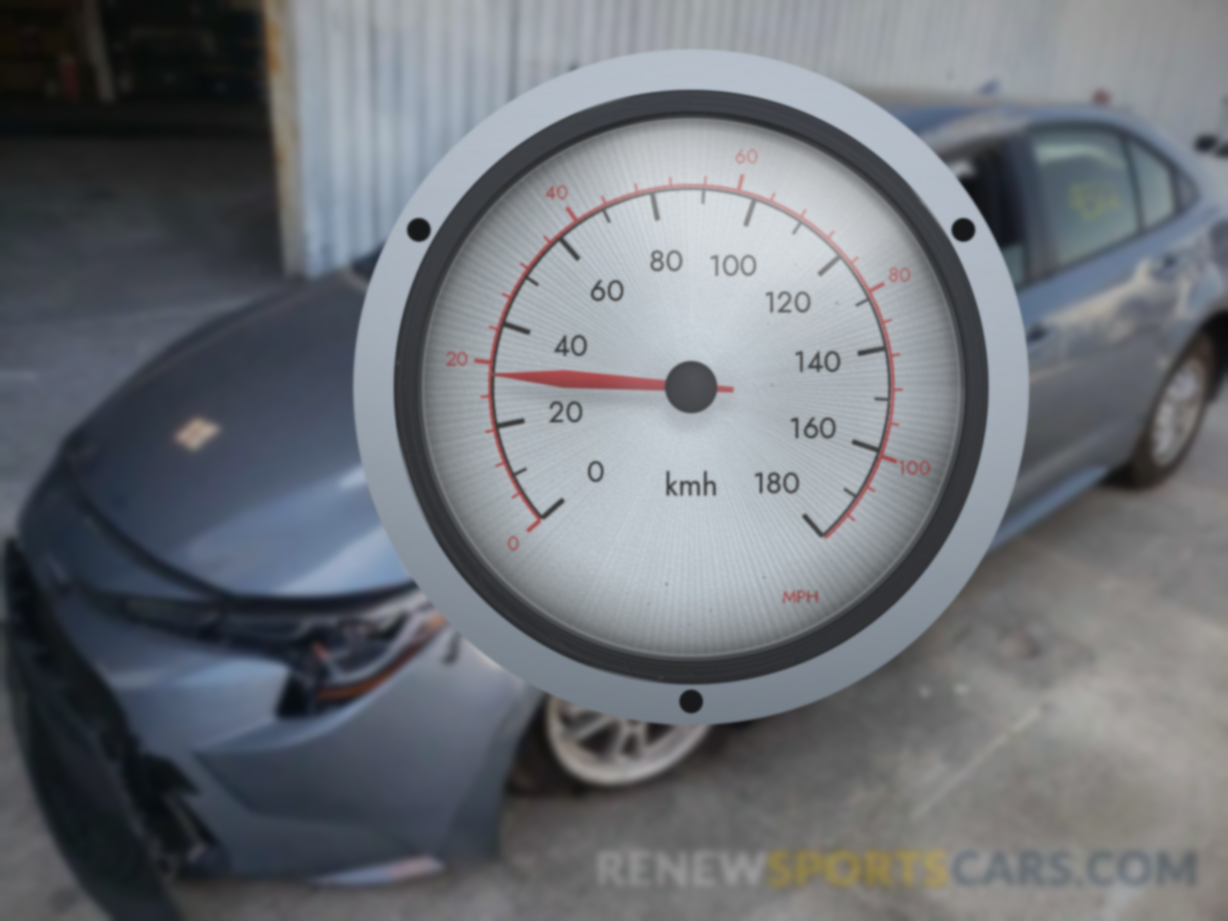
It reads 30; km/h
